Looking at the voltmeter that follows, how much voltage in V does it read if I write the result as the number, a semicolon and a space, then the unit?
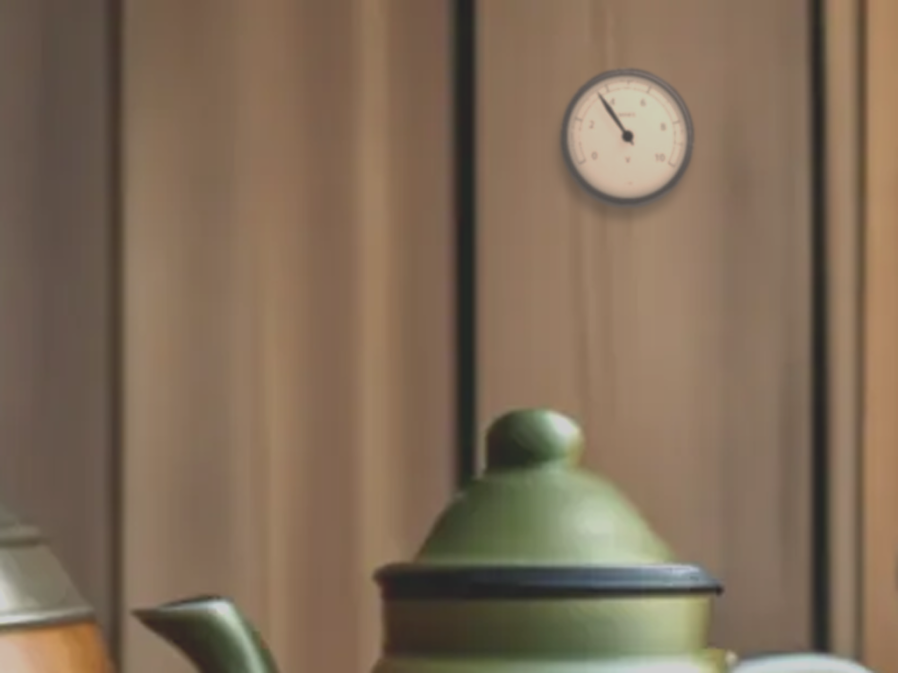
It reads 3.5; V
